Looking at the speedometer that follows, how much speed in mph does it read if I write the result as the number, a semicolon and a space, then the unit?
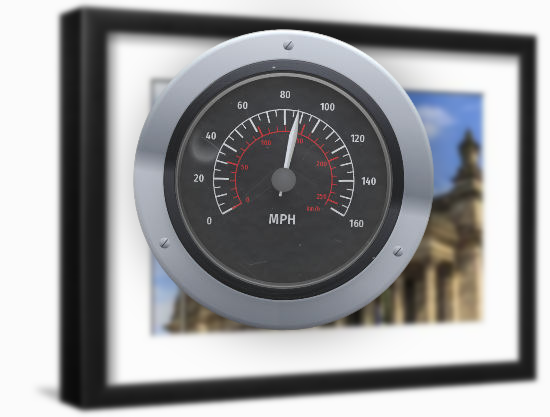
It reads 87.5; mph
